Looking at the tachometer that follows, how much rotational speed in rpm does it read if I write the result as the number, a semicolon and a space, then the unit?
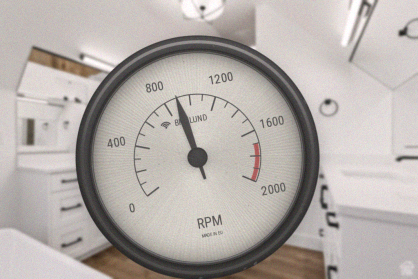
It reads 900; rpm
